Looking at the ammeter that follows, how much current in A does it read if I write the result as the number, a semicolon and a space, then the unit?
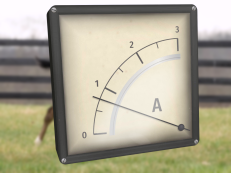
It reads 0.75; A
